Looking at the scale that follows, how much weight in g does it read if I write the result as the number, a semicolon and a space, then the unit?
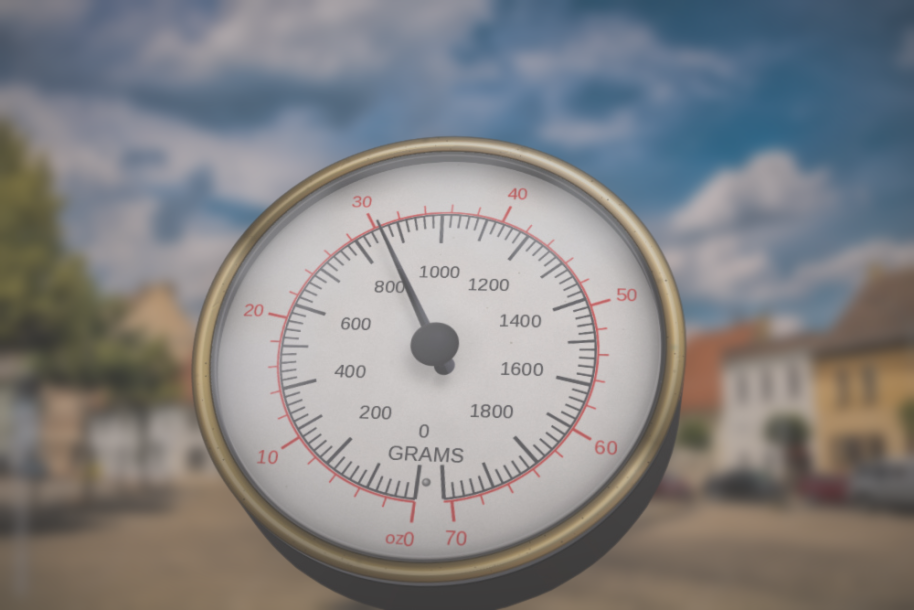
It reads 860; g
